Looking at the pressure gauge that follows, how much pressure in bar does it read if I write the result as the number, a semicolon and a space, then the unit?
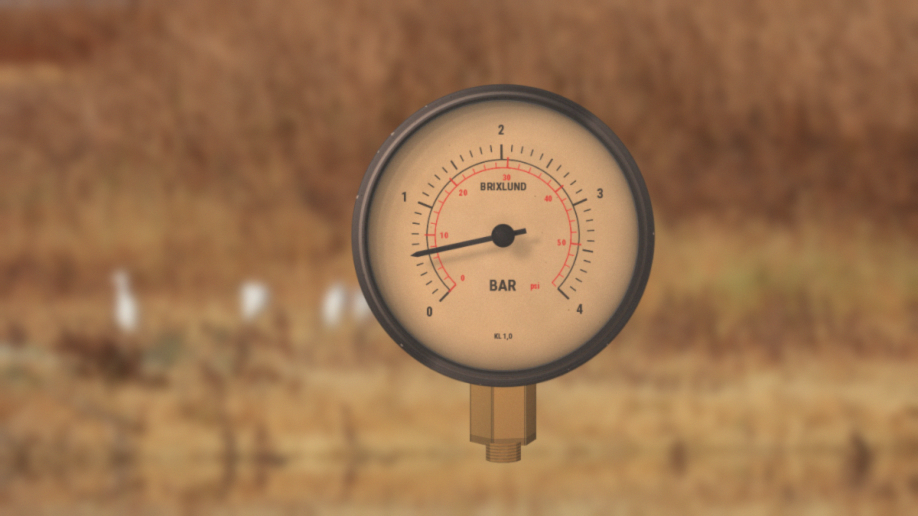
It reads 0.5; bar
